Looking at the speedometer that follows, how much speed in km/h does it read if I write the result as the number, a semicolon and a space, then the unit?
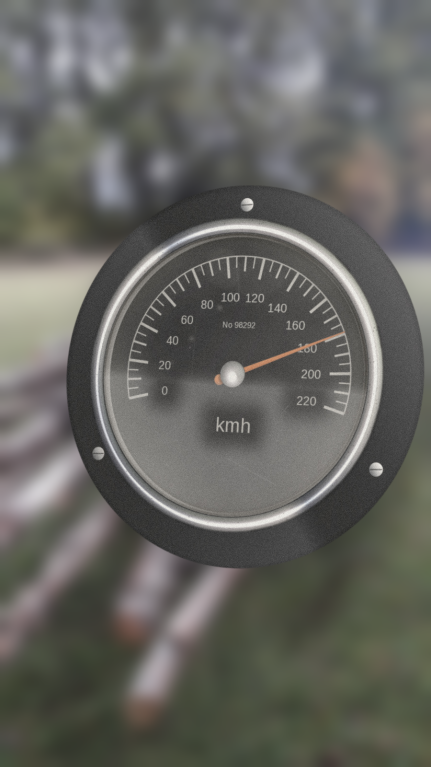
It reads 180; km/h
